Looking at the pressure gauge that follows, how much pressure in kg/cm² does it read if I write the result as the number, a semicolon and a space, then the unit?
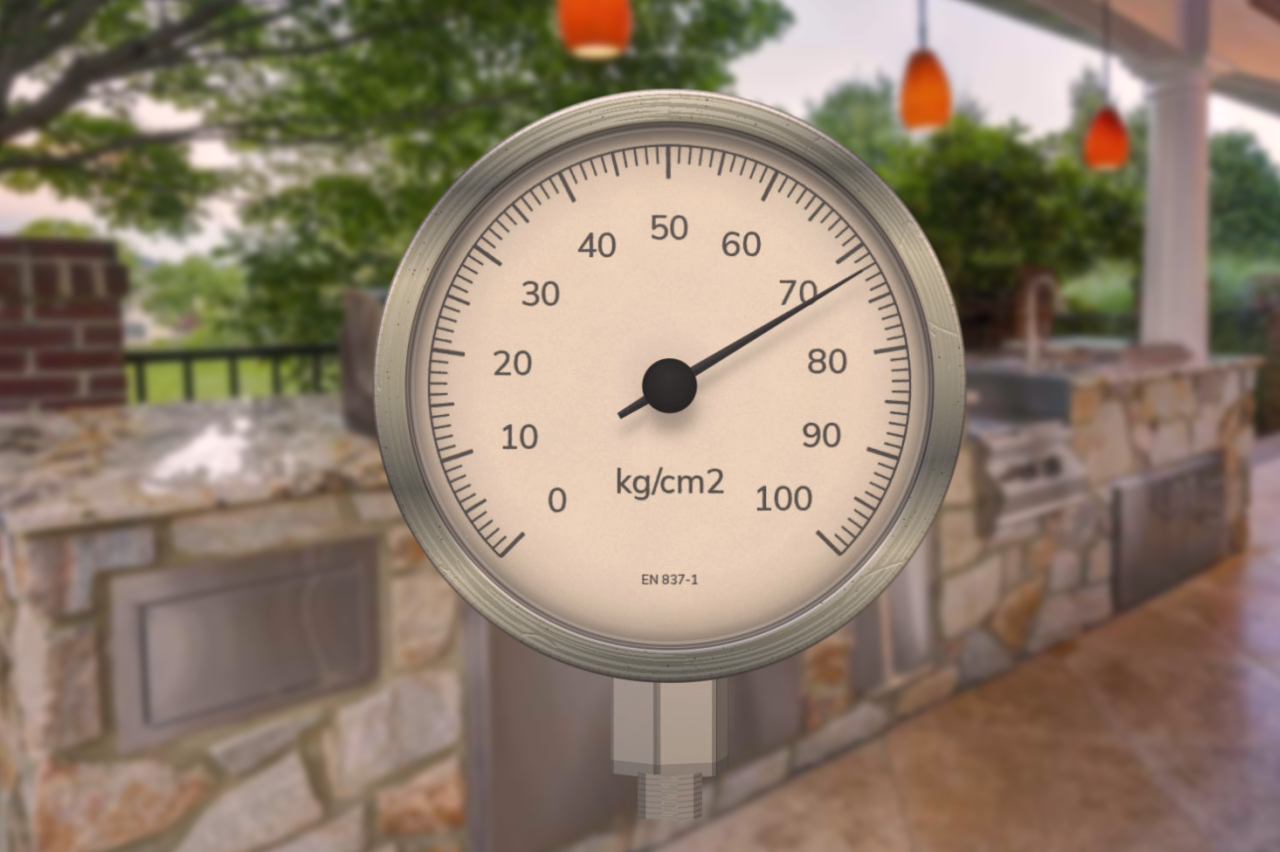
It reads 72; kg/cm²
